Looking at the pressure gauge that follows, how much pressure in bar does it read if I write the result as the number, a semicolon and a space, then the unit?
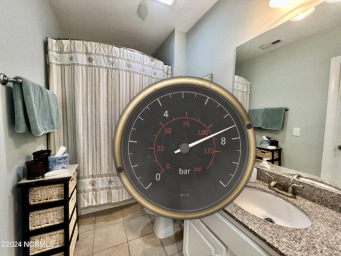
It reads 7.5; bar
